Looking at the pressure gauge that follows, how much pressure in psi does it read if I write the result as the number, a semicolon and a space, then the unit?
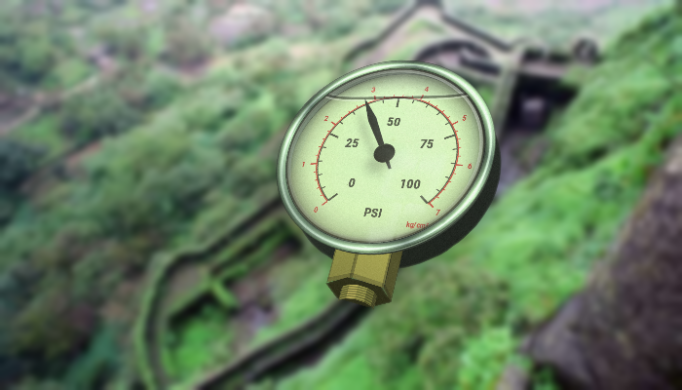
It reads 40; psi
